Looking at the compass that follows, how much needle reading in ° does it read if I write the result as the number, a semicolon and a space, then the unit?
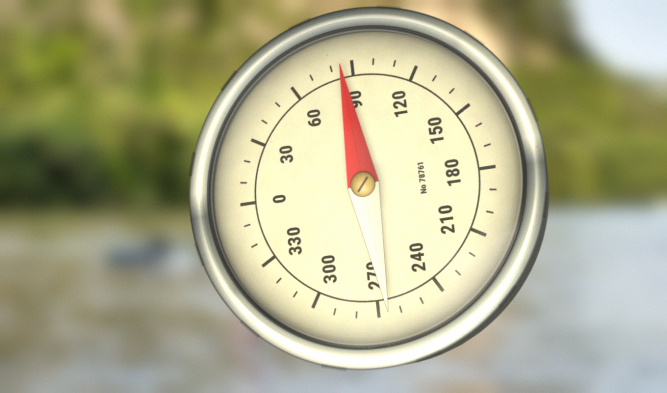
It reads 85; °
